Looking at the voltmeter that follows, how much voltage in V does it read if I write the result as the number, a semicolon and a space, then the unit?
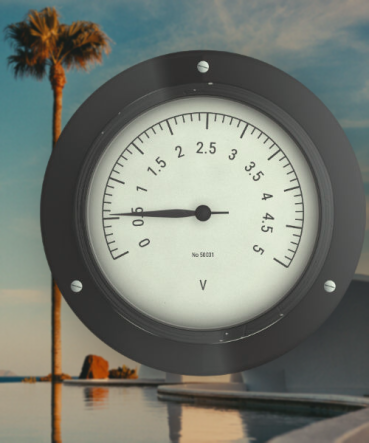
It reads 0.55; V
